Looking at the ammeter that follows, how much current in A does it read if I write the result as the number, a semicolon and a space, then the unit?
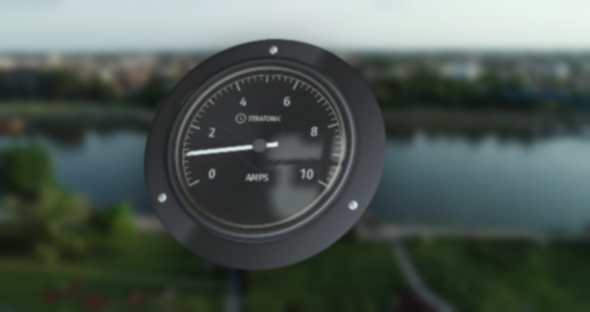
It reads 1; A
